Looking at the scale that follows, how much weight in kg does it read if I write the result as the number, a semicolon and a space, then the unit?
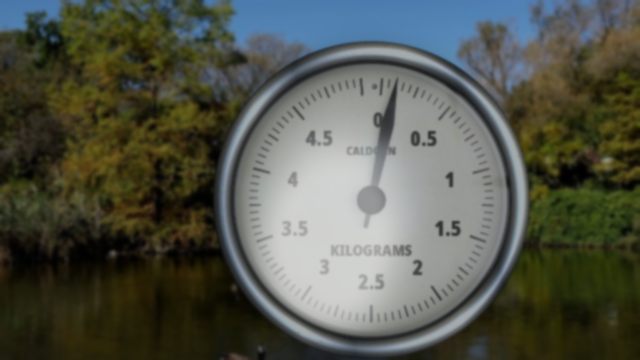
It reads 0.1; kg
